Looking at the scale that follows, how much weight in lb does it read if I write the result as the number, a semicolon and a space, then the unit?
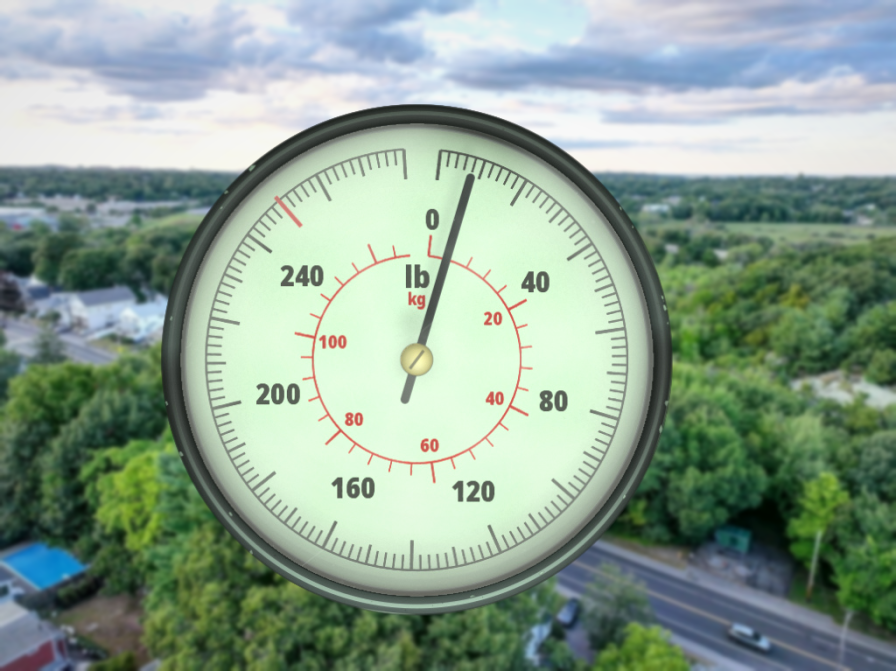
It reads 8; lb
